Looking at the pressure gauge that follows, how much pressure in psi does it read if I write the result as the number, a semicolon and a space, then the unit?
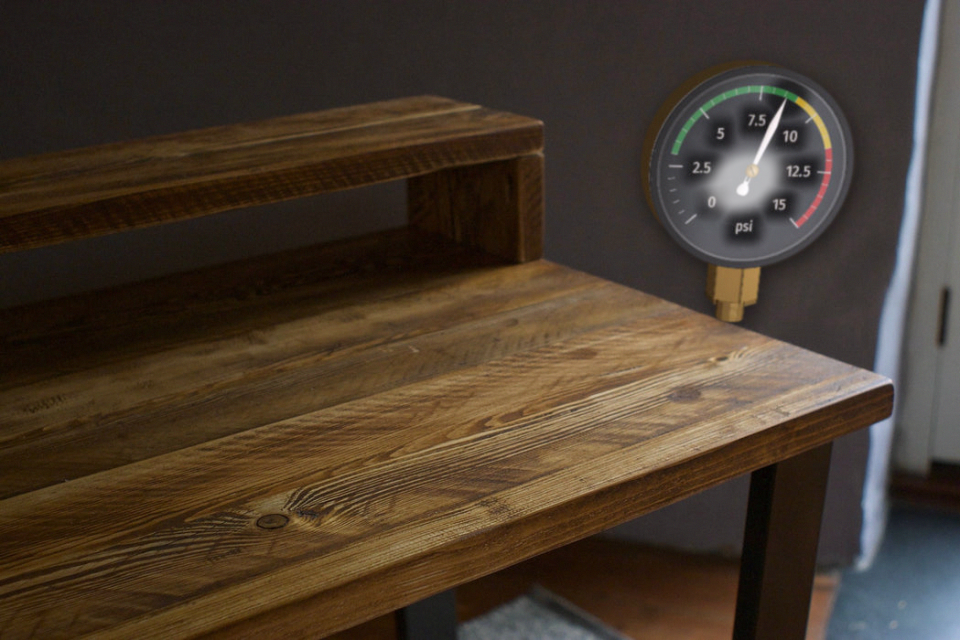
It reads 8.5; psi
